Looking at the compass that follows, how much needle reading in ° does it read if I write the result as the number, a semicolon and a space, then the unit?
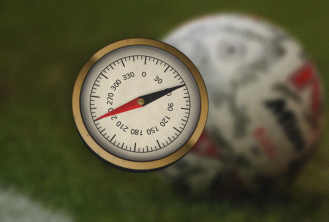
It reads 240; °
